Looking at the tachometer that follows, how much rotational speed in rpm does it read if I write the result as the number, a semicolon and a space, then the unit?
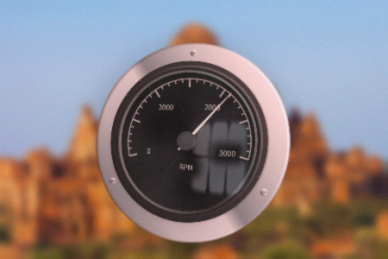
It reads 2100; rpm
